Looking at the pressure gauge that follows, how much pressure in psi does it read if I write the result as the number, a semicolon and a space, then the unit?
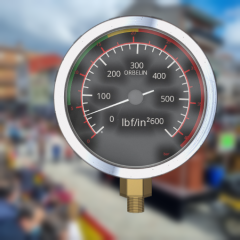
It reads 50; psi
